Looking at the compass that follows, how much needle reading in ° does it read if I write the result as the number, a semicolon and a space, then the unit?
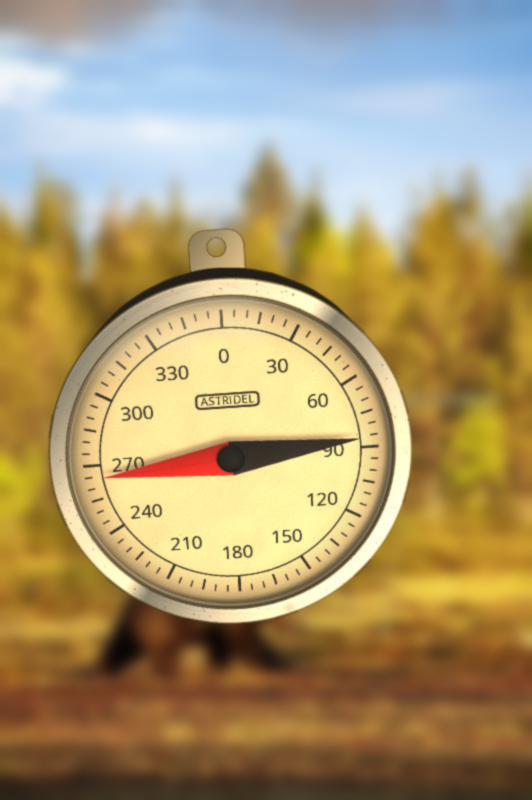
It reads 265; °
